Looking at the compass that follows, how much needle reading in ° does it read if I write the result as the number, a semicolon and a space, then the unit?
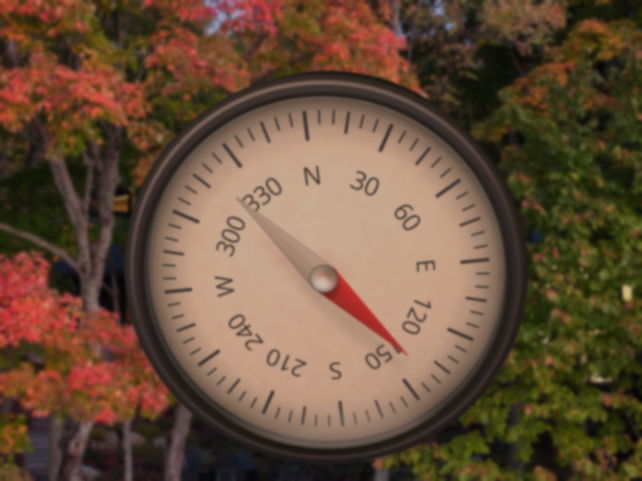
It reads 140; °
